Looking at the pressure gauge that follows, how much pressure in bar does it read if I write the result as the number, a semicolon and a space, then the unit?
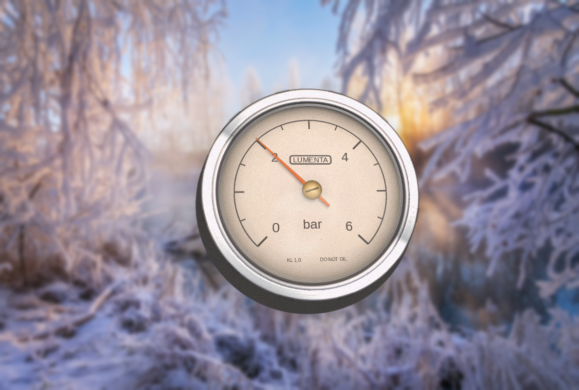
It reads 2; bar
